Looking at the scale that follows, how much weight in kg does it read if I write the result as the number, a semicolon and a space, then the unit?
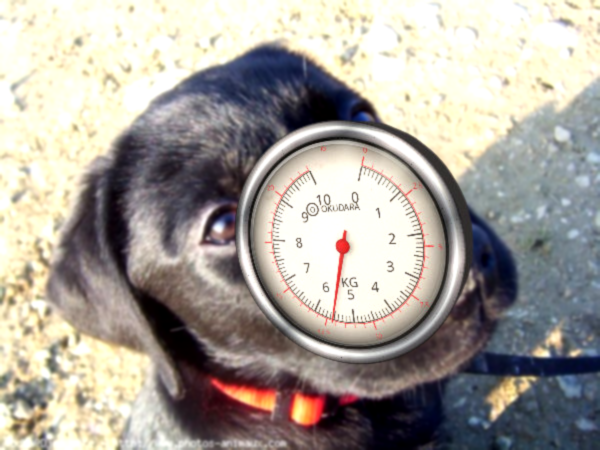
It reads 5.5; kg
